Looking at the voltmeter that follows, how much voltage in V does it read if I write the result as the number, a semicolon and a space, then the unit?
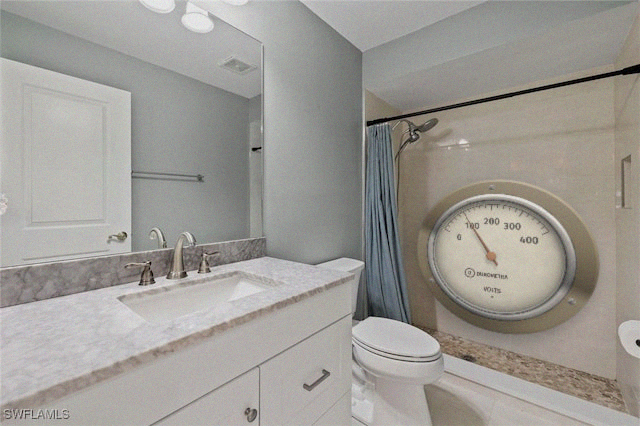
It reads 100; V
